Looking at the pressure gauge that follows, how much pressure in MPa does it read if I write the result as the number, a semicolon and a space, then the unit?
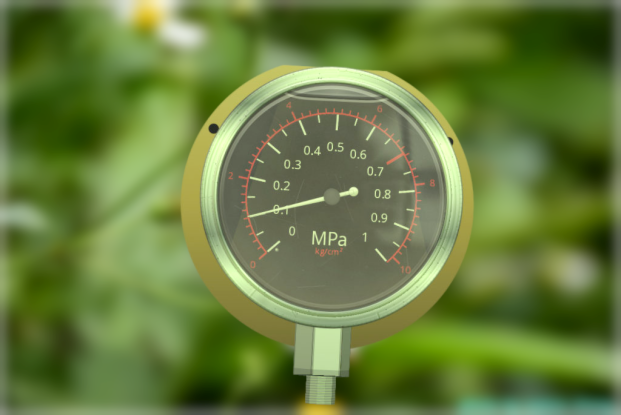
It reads 0.1; MPa
